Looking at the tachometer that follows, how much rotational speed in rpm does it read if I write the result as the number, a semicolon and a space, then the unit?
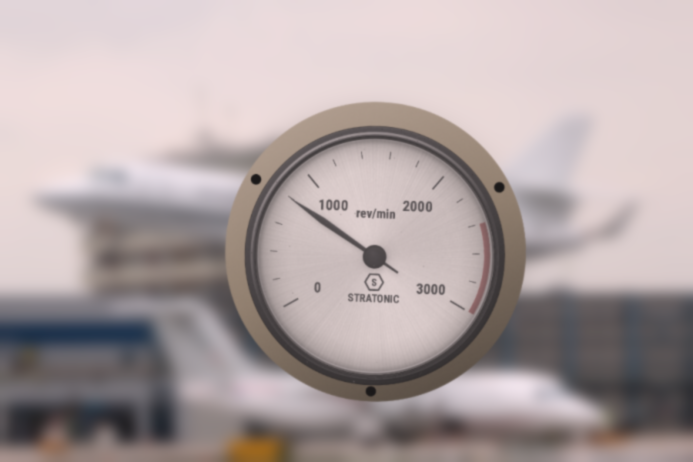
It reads 800; rpm
